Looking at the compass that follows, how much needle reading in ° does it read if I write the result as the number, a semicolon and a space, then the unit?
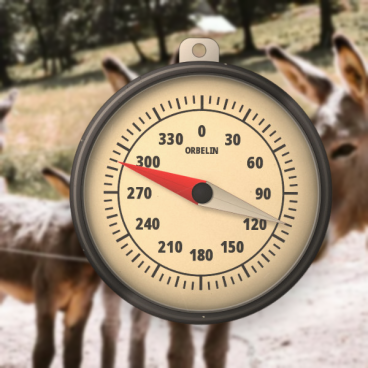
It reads 290; °
